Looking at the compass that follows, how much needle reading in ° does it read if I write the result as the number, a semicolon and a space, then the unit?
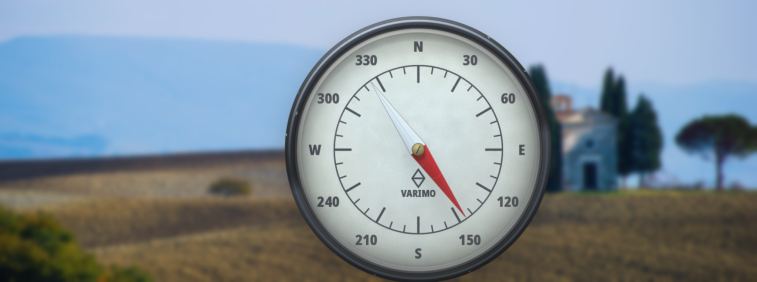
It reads 145; °
